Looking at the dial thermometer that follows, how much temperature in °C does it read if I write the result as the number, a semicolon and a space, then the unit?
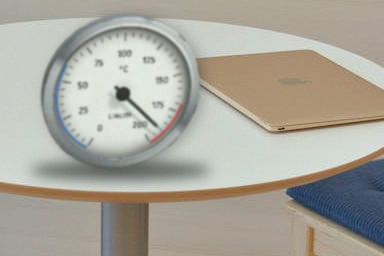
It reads 190; °C
